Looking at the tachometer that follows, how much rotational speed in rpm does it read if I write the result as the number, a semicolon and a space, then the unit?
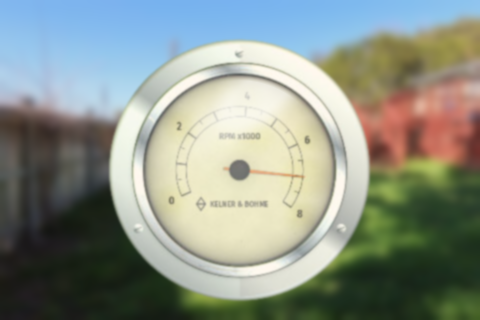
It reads 7000; rpm
